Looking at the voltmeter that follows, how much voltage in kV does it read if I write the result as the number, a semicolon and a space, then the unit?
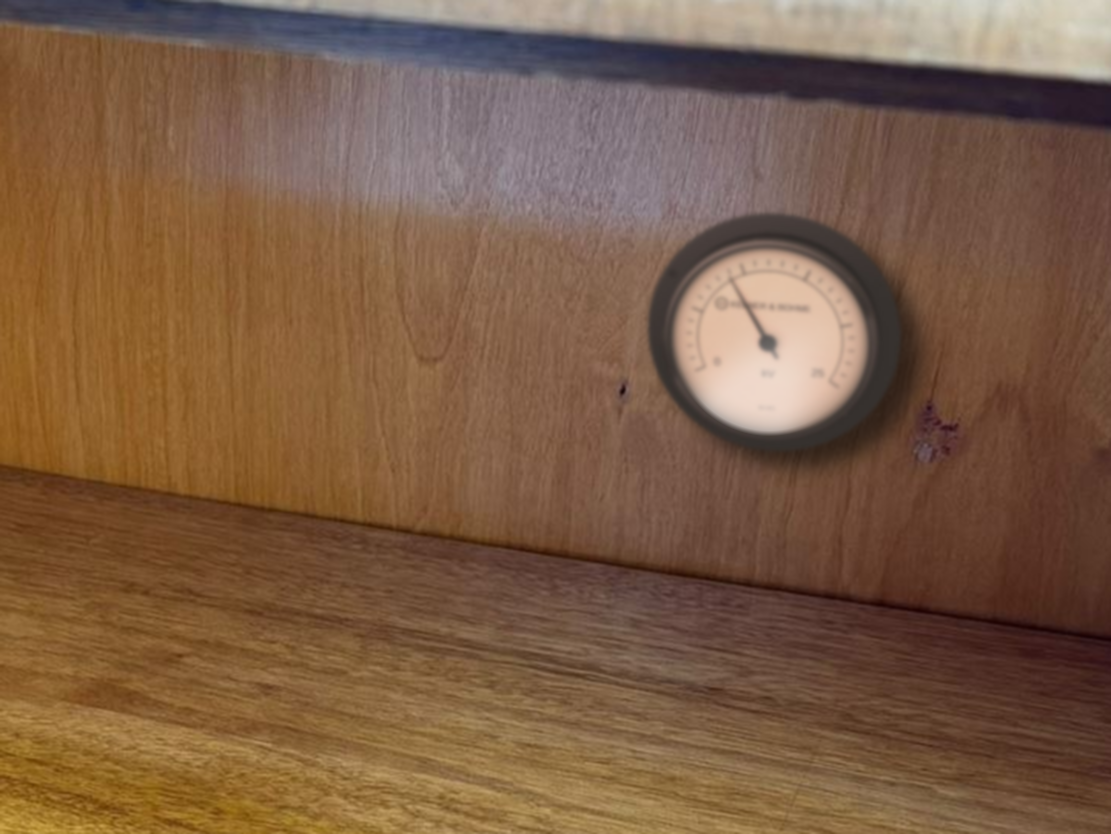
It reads 9; kV
